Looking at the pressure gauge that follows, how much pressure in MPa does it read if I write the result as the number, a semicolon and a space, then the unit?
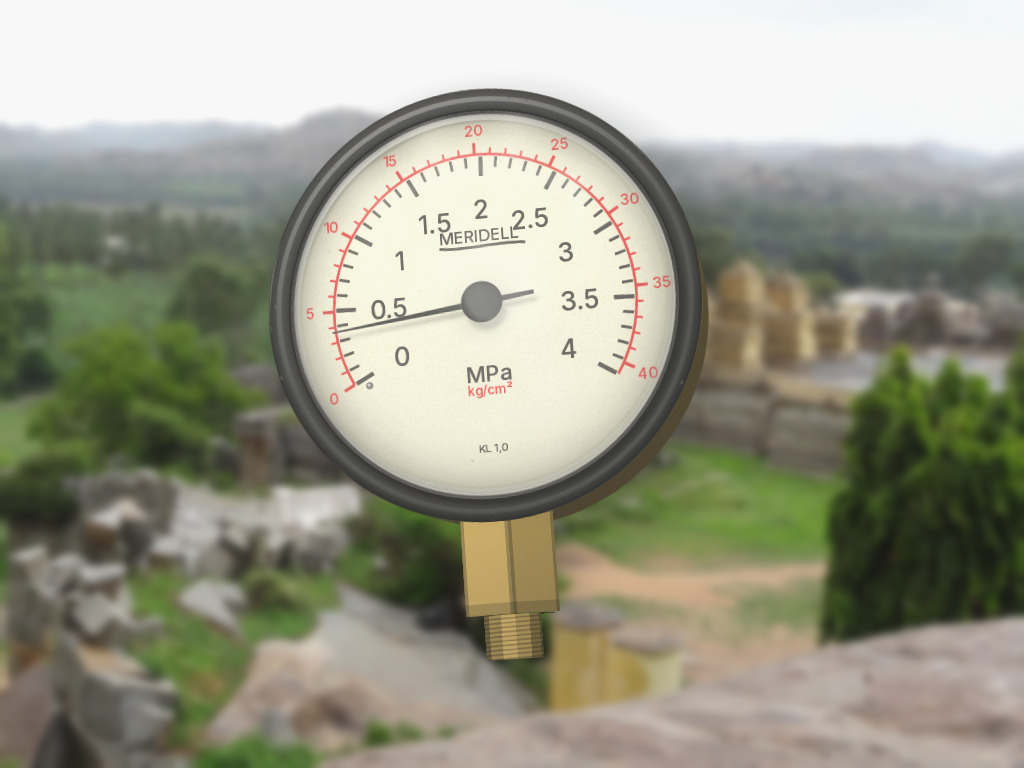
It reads 0.35; MPa
